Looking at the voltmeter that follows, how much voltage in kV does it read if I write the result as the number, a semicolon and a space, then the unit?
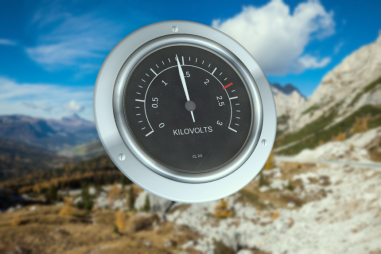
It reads 1.4; kV
